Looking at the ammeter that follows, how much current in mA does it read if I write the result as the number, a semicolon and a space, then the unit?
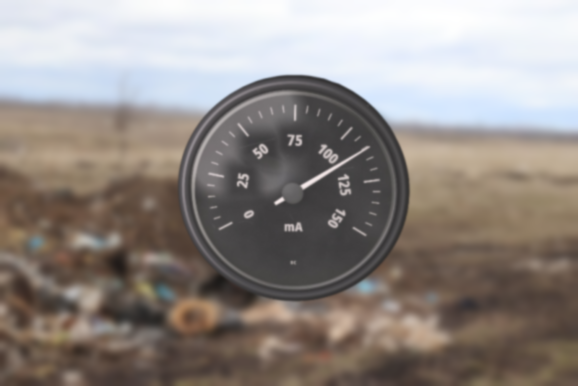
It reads 110; mA
